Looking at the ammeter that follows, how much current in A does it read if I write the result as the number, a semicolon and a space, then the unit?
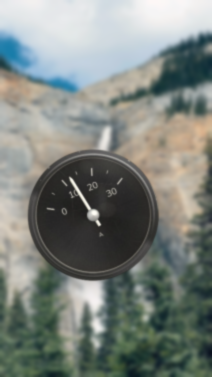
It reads 12.5; A
